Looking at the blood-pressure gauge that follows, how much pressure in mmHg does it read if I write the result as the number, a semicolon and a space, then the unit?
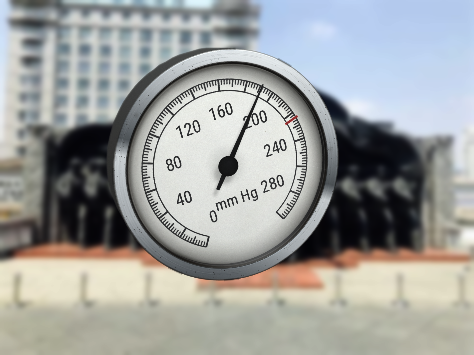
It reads 190; mmHg
